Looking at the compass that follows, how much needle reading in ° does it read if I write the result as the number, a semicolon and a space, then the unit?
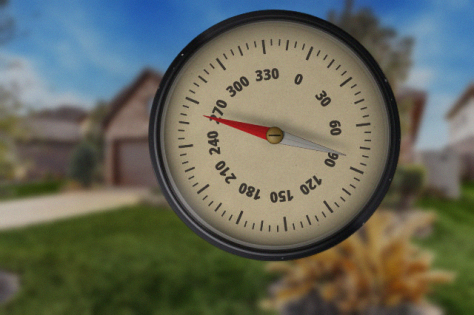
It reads 262.5; °
